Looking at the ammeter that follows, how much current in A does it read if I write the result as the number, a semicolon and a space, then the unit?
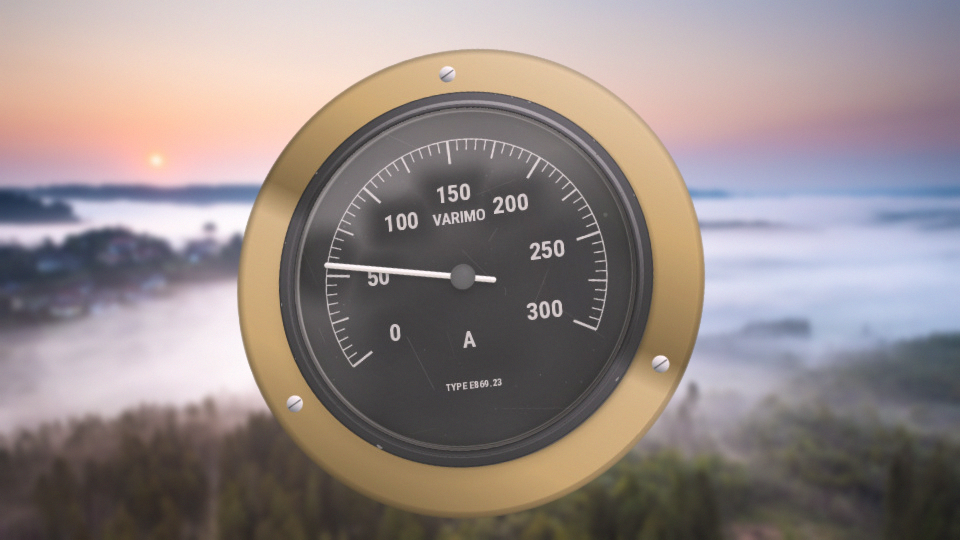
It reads 55; A
